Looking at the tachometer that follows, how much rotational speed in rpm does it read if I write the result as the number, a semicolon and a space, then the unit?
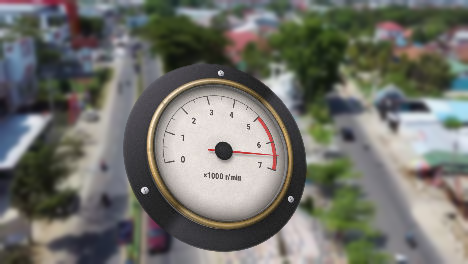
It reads 6500; rpm
